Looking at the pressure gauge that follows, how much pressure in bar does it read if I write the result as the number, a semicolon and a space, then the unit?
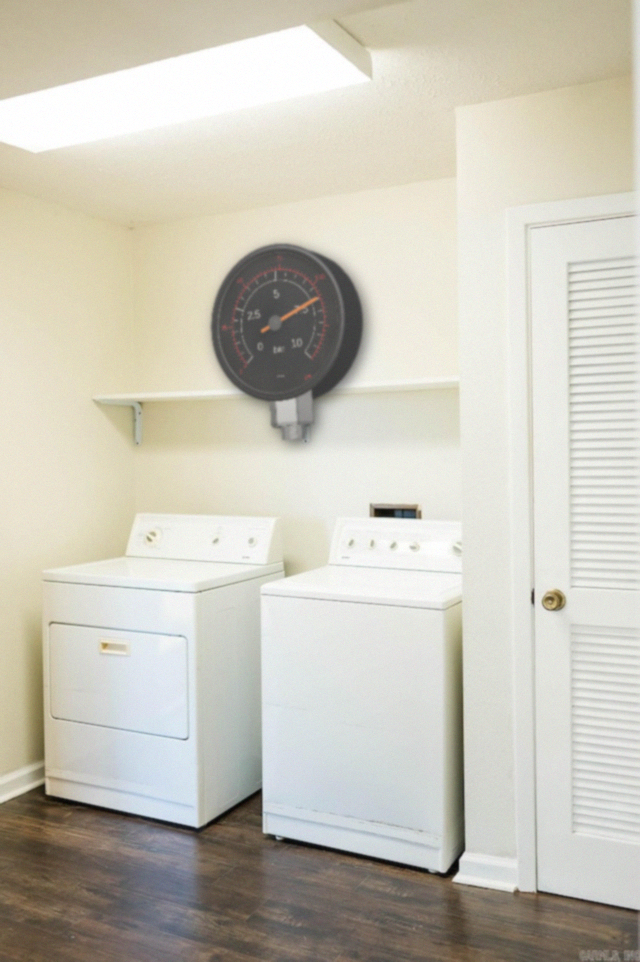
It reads 7.5; bar
